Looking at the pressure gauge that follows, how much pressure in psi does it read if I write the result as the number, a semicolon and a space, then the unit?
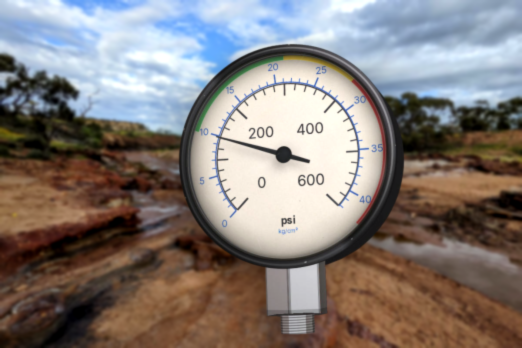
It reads 140; psi
